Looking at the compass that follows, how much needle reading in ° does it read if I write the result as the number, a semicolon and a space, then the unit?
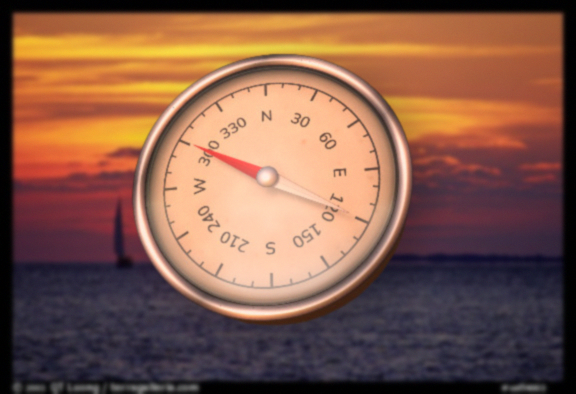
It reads 300; °
